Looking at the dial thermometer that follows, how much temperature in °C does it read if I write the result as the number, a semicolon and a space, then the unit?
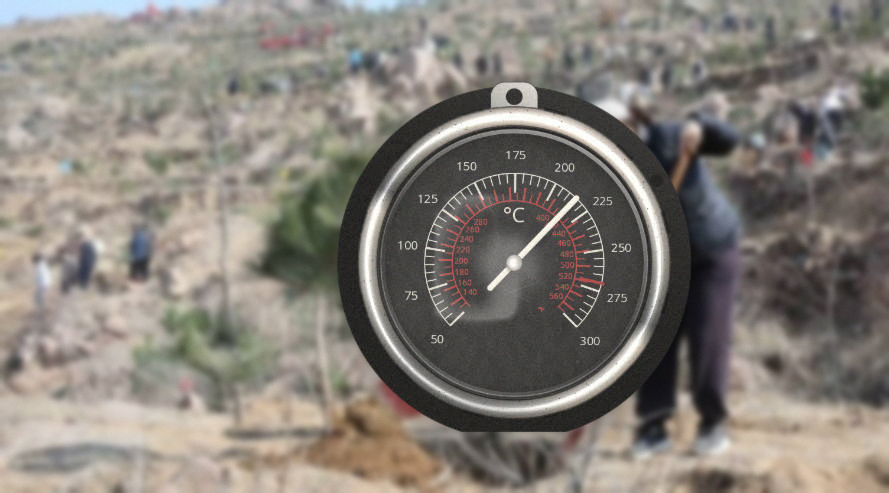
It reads 215; °C
